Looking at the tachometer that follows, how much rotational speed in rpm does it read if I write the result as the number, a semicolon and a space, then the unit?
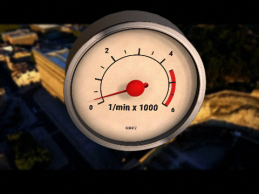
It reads 250; rpm
